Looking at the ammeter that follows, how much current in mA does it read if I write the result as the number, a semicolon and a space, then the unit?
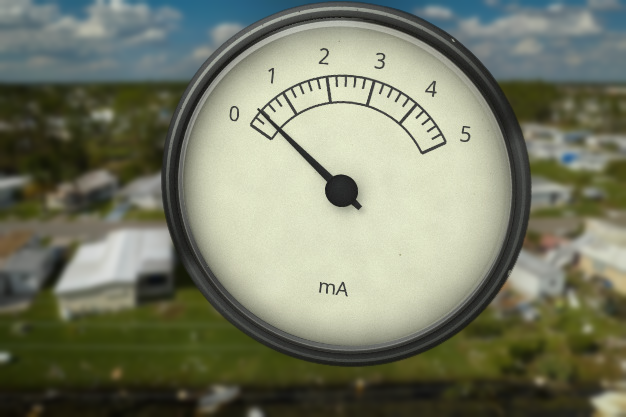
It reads 0.4; mA
